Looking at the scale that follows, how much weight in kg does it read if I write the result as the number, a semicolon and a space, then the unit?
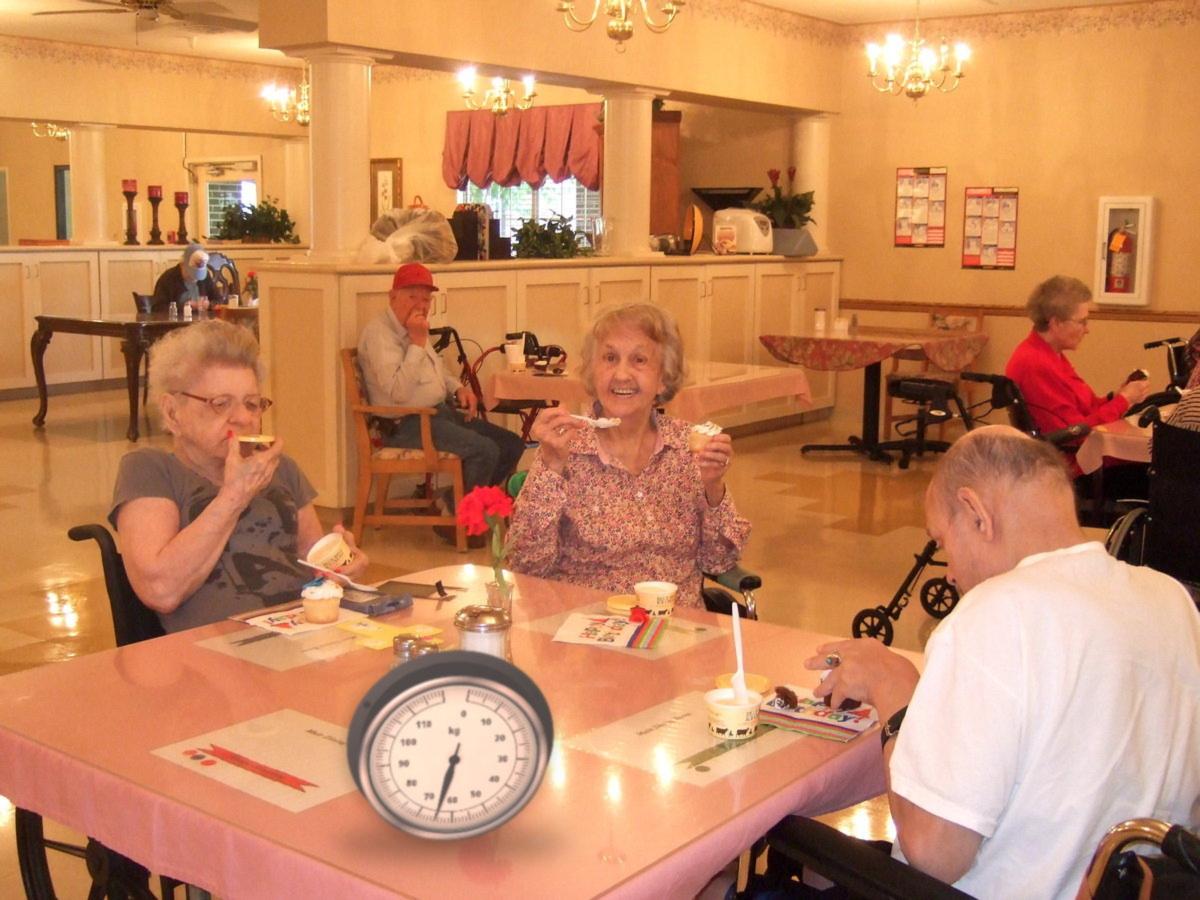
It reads 65; kg
